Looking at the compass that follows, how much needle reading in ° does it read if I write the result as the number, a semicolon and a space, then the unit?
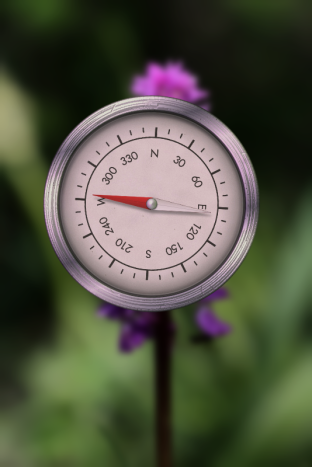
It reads 275; °
